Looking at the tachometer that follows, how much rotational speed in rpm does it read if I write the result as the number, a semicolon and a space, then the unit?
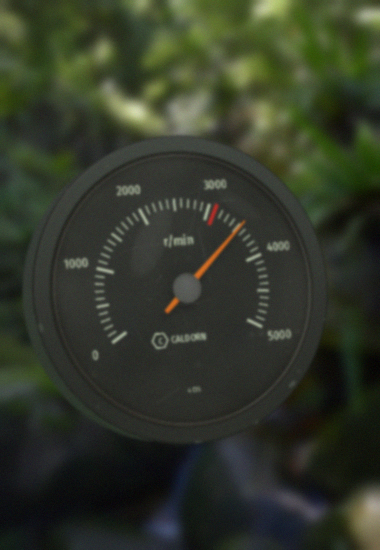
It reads 3500; rpm
